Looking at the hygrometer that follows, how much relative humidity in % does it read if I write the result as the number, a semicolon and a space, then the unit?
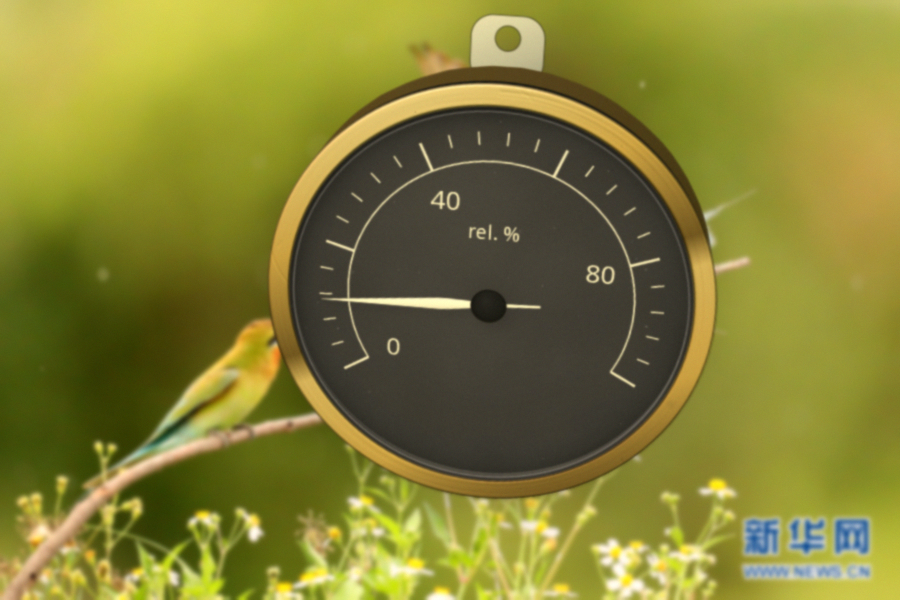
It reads 12; %
